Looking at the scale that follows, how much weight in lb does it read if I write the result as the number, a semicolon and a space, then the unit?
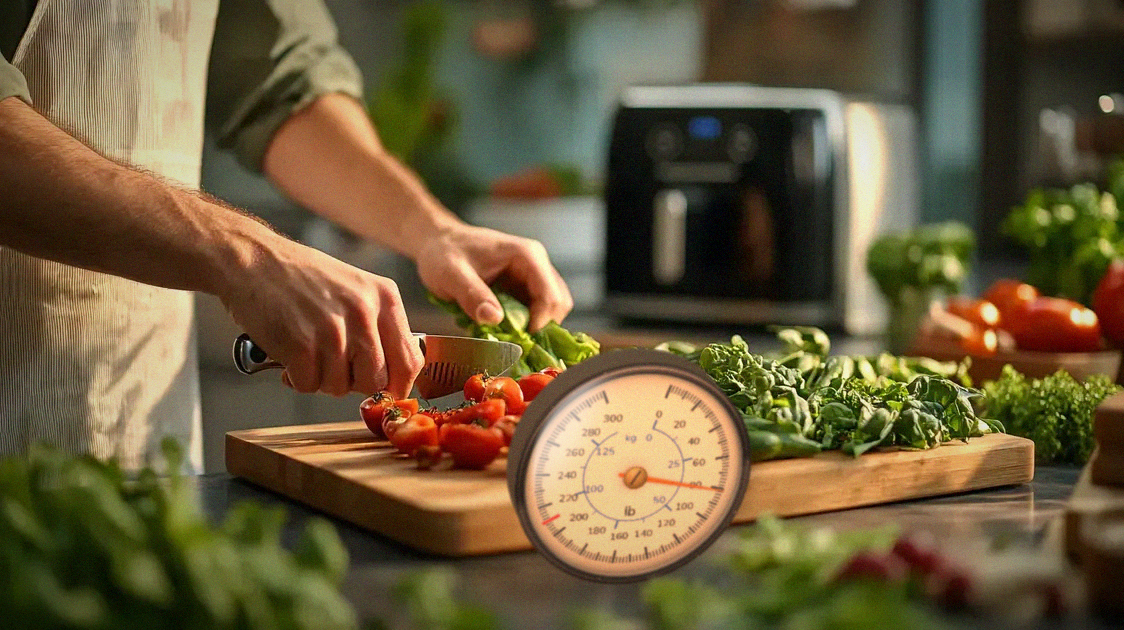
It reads 80; lb
